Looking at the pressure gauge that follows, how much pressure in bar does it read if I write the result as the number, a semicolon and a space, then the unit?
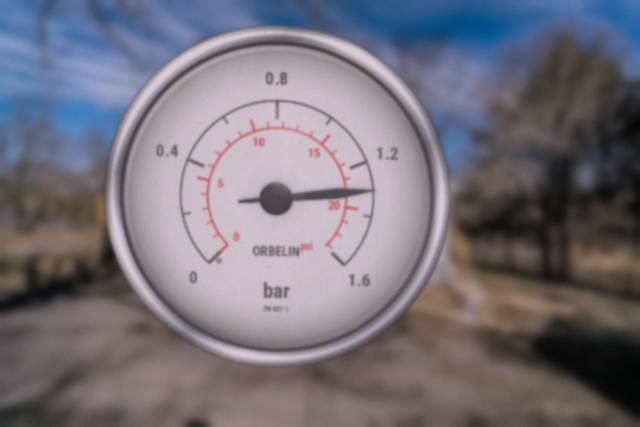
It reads 1.3; bar
